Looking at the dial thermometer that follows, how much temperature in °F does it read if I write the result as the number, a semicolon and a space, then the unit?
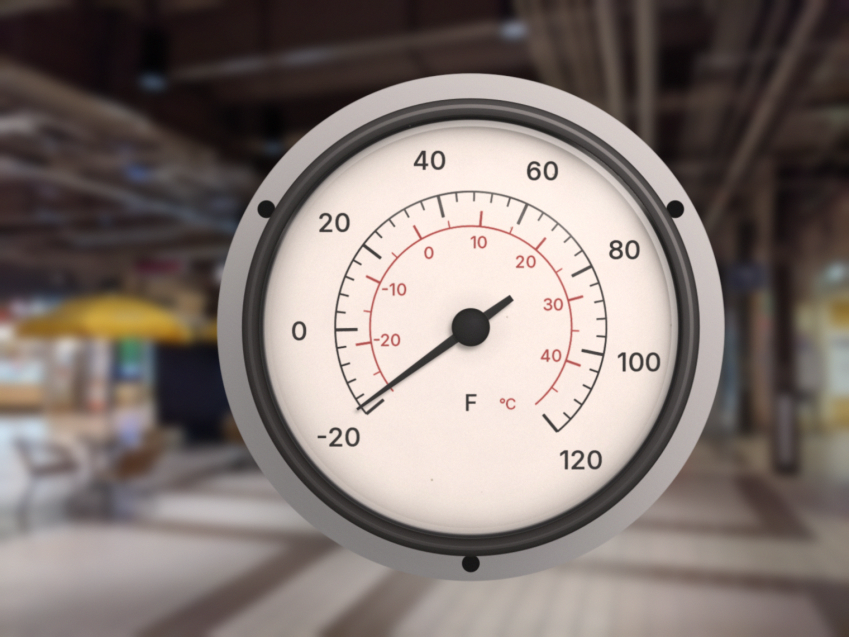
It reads -18; °F
